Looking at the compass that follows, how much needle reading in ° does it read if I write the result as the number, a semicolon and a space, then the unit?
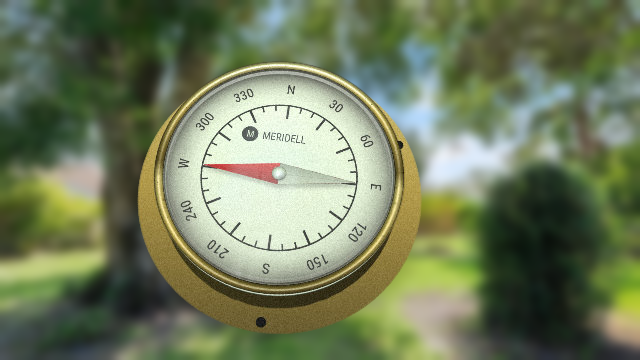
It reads 270; °
